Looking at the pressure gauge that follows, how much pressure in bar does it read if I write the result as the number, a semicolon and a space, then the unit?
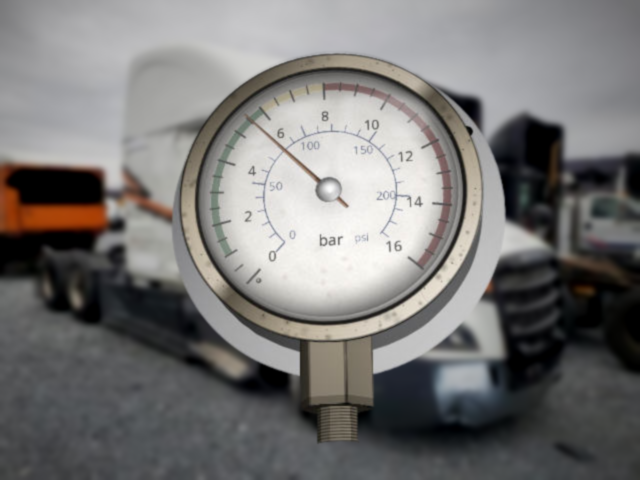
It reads 5.5; bar
